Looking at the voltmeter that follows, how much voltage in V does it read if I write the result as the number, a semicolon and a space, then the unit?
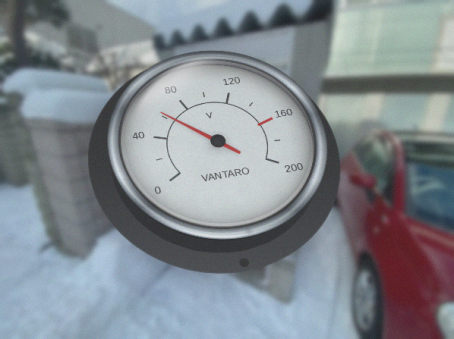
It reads 60; V
